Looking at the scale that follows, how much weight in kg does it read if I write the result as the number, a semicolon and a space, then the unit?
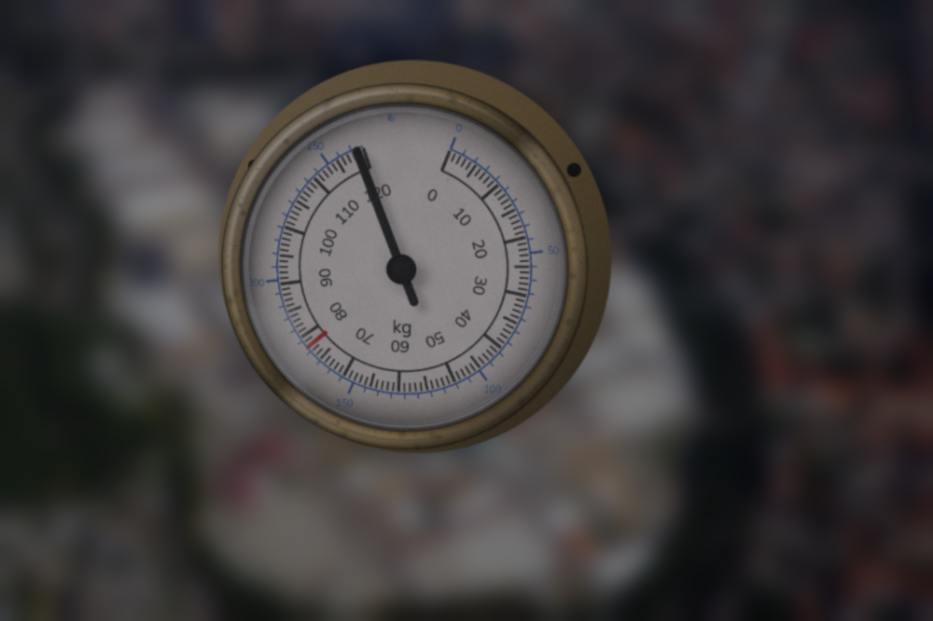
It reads 119; kg
